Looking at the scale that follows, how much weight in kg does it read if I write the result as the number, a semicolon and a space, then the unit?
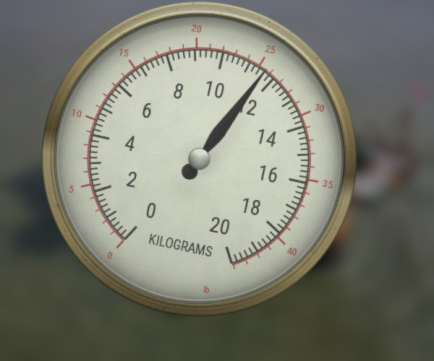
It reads 11.6; kg
